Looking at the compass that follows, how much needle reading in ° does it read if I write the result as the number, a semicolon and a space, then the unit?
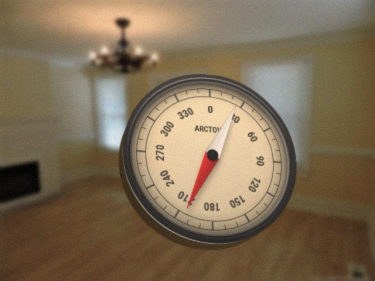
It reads 205; °
